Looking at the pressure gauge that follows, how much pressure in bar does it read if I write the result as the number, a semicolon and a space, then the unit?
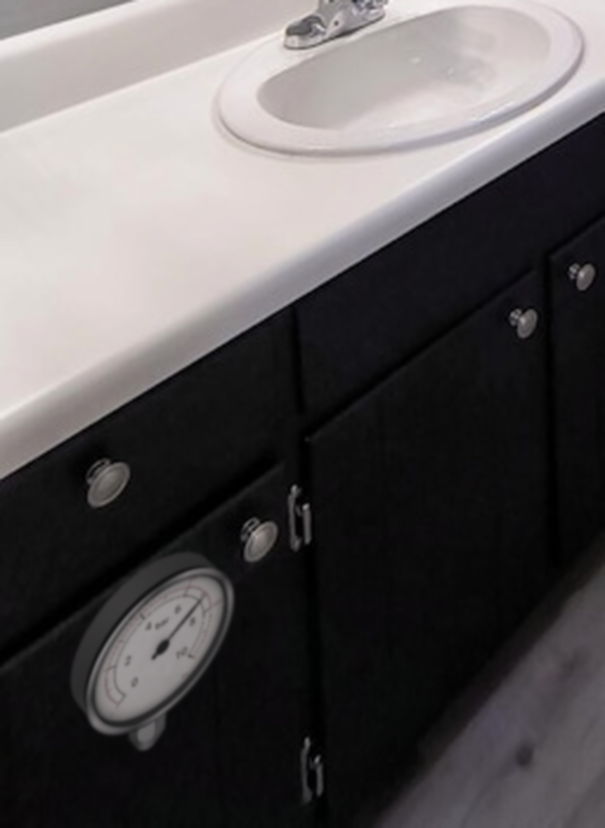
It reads 7; bar
